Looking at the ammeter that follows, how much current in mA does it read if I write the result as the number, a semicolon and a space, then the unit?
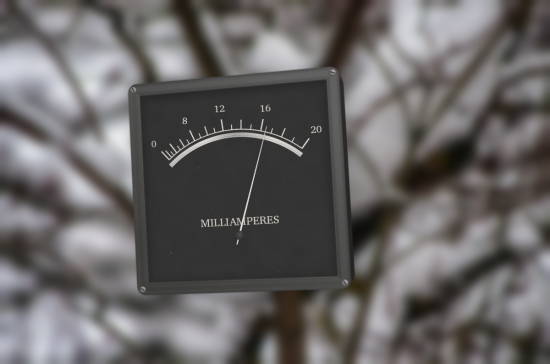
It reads 16.5; mA
